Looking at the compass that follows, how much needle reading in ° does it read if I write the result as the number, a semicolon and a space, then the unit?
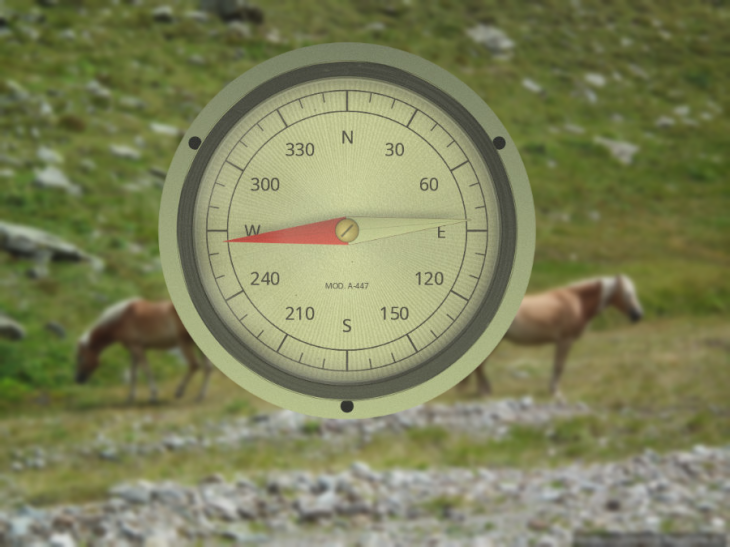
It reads 265; °
